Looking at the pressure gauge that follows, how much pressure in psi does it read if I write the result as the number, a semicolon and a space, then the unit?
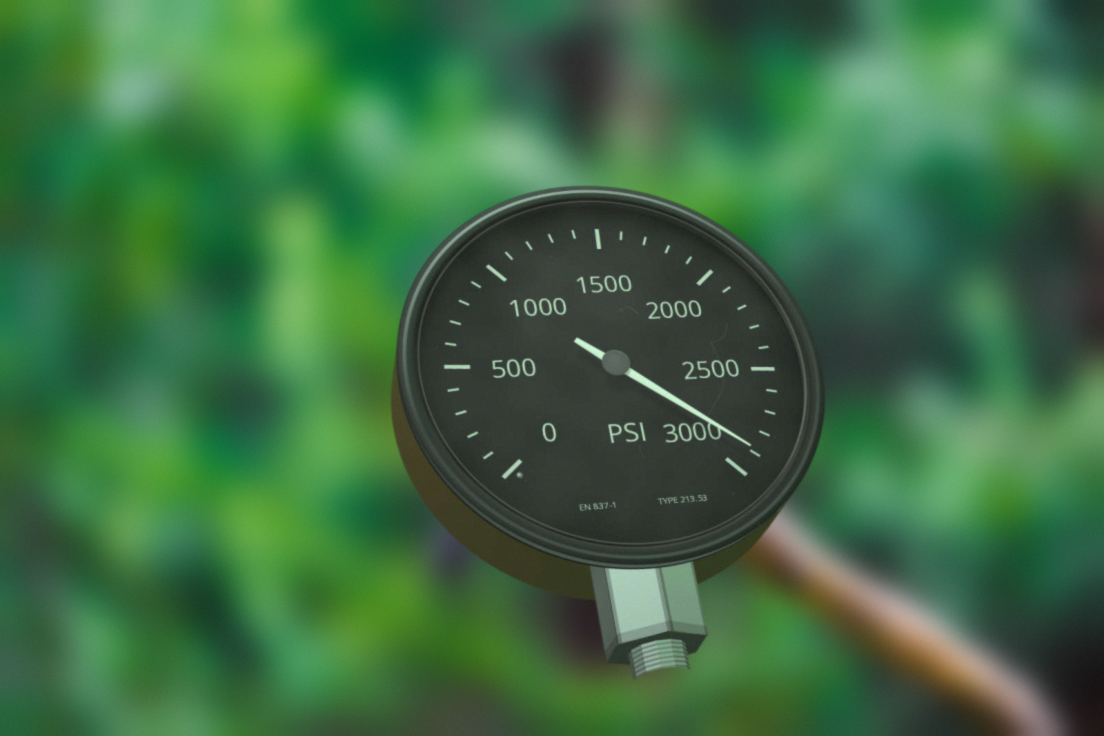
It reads 2900; psi
